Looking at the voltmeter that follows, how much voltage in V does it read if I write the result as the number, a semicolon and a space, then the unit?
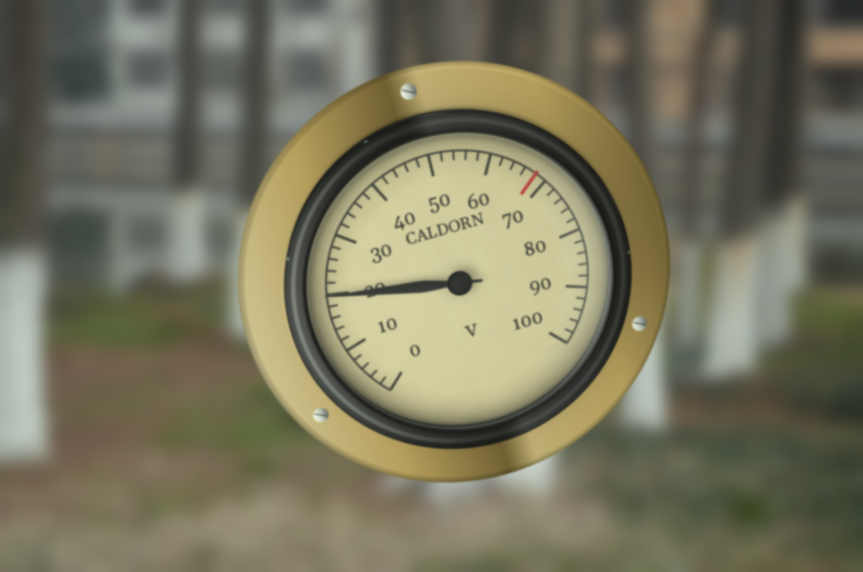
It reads 20; V
